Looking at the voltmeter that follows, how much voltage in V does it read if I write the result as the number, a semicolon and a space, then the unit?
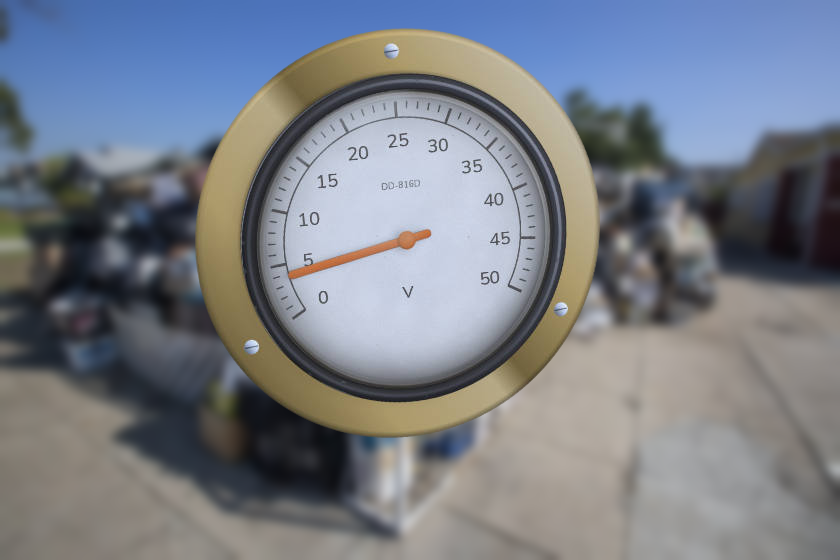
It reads 4; V
